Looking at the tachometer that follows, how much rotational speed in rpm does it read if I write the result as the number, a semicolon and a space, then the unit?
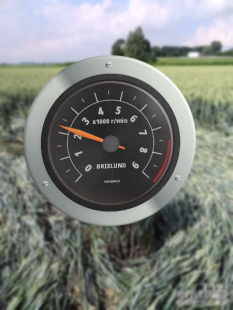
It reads 2250; rpm
